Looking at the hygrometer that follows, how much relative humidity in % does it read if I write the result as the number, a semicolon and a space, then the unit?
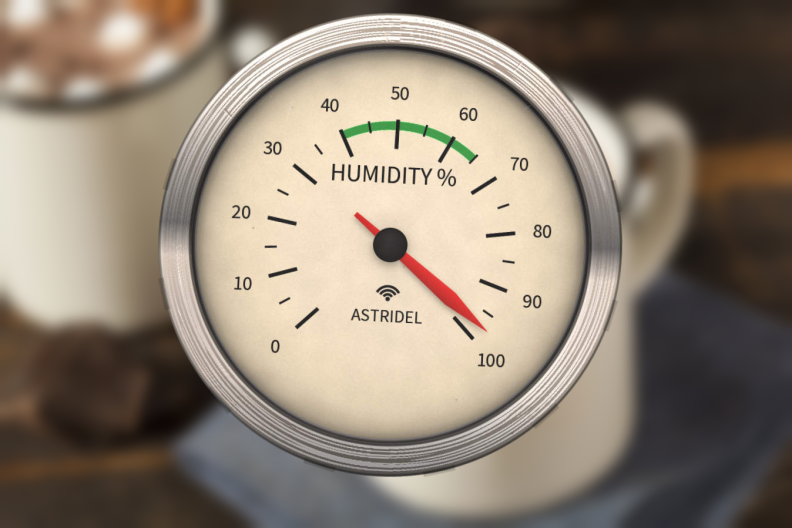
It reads 97.5; %
